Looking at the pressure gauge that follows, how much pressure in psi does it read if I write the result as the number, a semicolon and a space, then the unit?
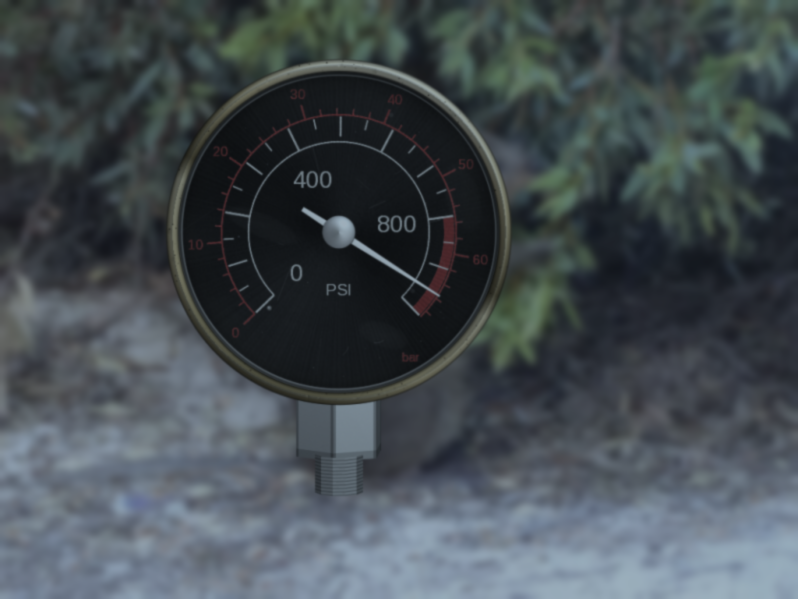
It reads 950; psi
